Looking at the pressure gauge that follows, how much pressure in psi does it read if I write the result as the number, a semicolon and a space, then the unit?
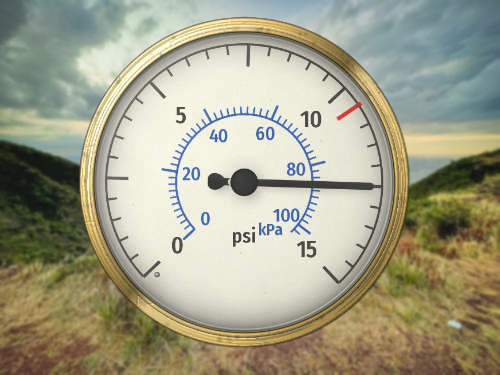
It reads 12.5; psi
